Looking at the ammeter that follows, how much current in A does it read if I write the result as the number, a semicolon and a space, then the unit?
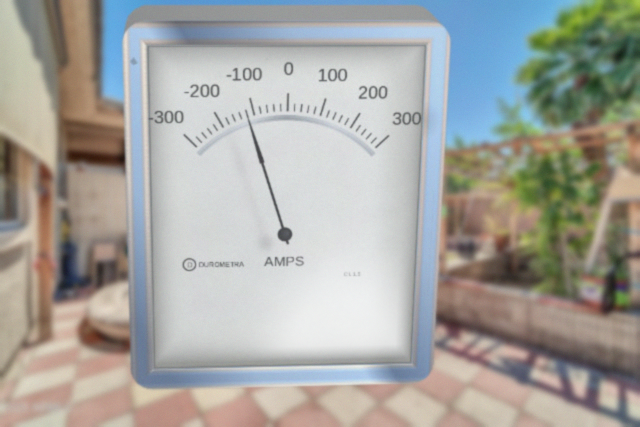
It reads -120; A
